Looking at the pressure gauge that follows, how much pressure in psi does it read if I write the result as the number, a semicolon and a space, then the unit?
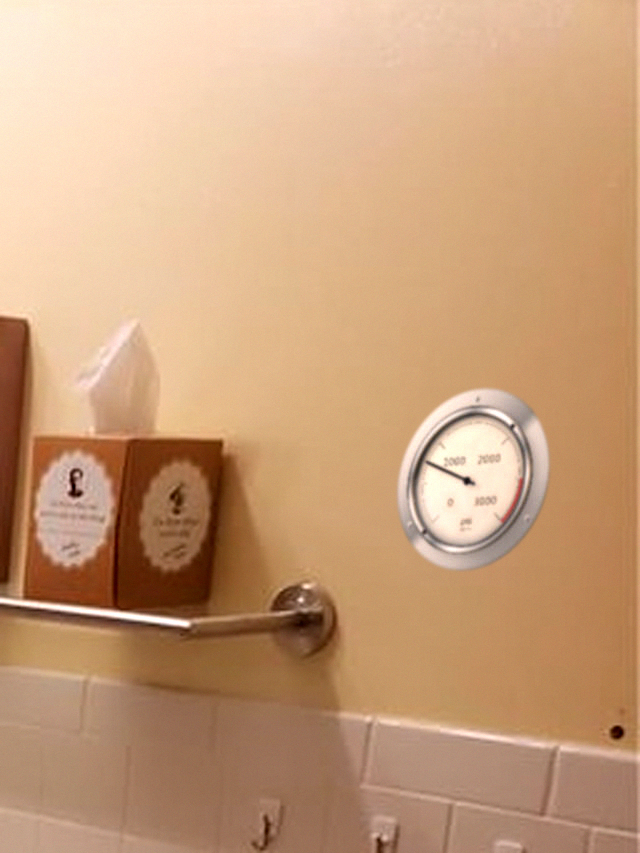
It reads 750; psi
